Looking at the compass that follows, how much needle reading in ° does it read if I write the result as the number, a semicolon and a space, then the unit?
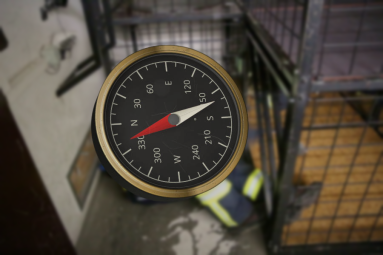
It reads 340; °
